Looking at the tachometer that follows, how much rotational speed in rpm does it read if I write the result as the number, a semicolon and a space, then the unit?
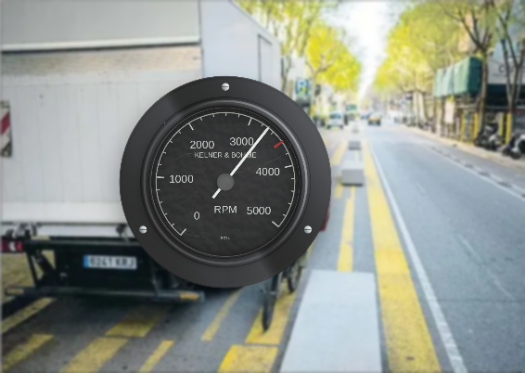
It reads 3300; rpm
